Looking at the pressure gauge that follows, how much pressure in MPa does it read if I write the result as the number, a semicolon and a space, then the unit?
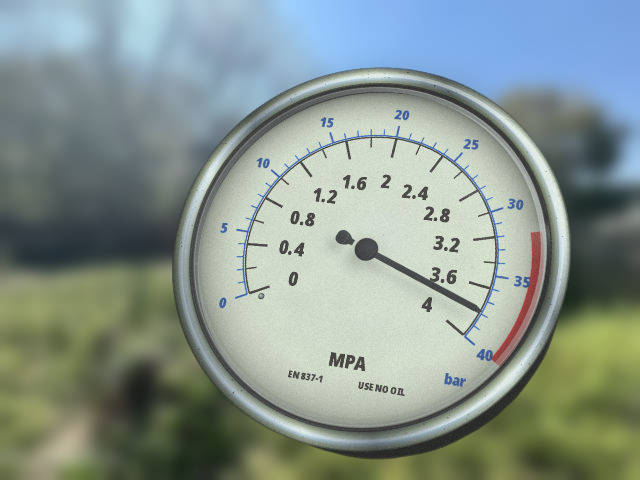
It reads 3.8; MPa
